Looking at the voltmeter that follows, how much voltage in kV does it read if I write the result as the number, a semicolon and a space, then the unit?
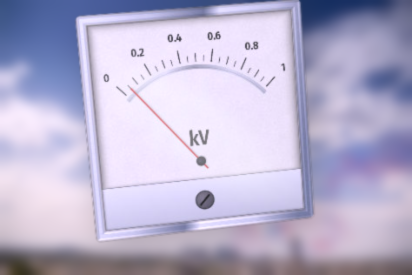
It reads 0.05; kV
